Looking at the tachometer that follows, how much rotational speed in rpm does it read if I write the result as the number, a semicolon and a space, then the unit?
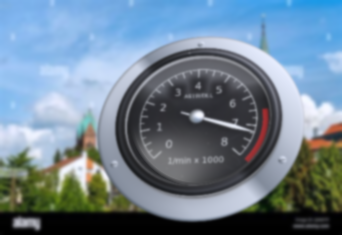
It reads 7250; rpm
